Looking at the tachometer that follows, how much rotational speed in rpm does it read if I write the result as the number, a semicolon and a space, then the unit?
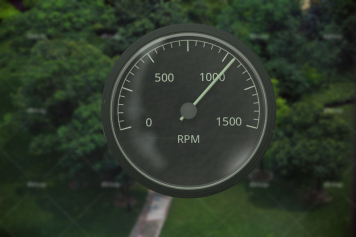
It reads 1050; rpm
